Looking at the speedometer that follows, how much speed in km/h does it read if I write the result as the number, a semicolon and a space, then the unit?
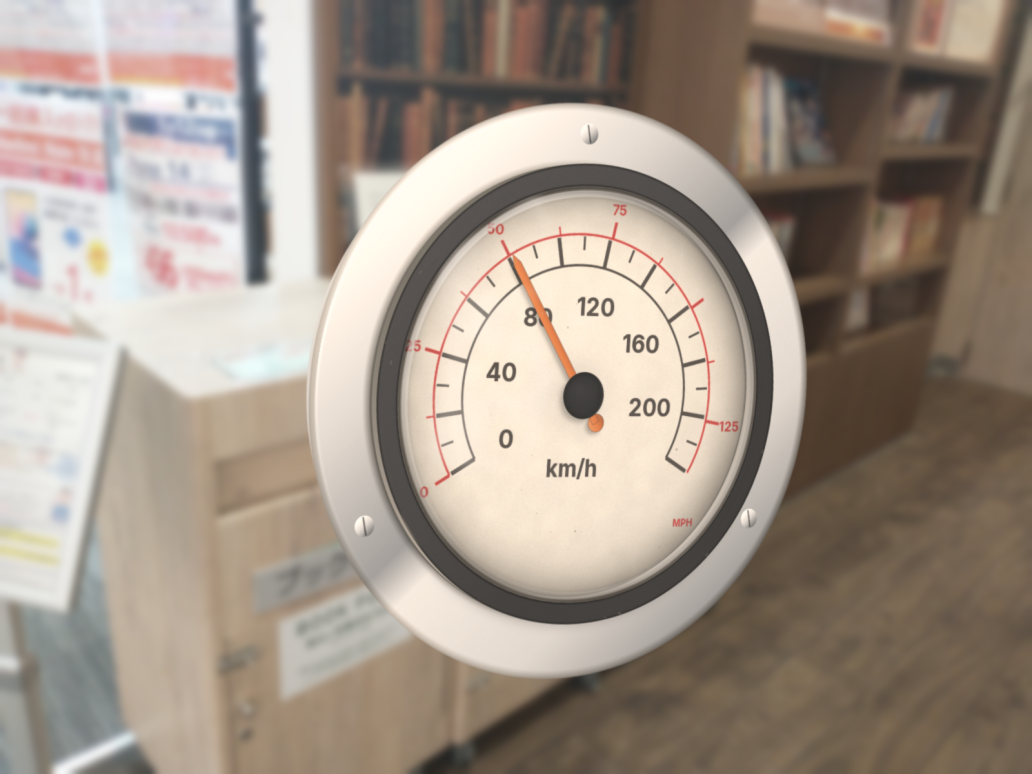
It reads 80; km/h
